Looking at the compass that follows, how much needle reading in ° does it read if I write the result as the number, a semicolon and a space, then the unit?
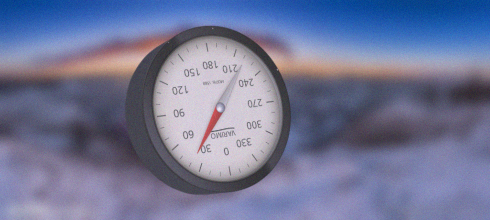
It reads 40; °
